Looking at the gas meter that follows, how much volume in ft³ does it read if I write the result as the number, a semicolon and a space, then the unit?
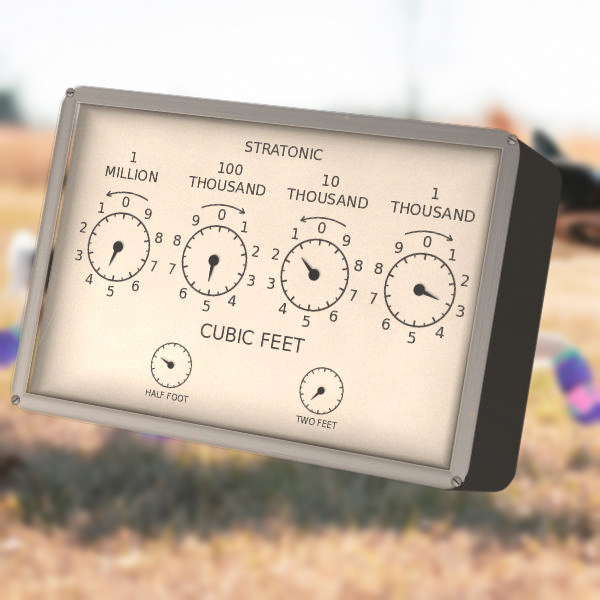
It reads 451300; ft³
